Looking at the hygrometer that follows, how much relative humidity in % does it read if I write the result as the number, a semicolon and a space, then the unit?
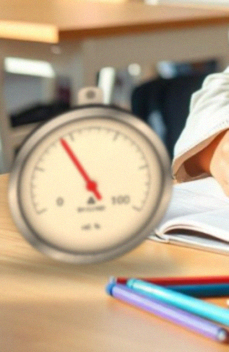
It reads 36; %
